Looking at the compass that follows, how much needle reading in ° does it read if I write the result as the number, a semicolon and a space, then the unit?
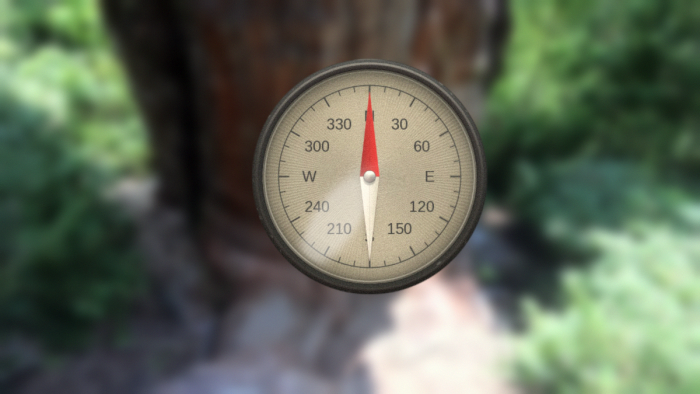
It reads 0; °
